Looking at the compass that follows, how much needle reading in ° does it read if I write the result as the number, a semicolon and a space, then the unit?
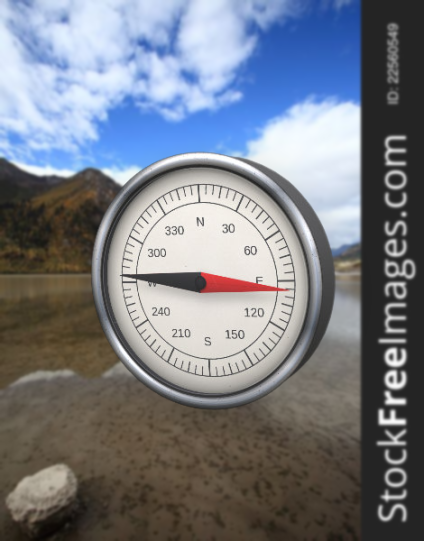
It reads 95; °
